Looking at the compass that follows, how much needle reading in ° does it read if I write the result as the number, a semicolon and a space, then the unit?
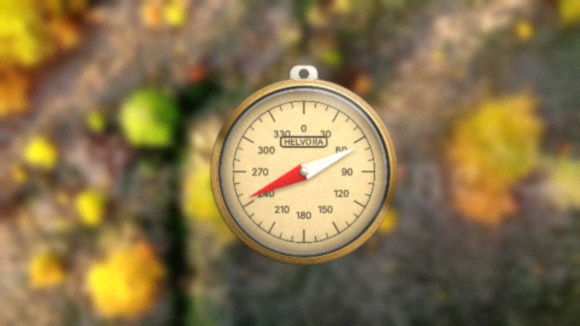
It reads 245; °
